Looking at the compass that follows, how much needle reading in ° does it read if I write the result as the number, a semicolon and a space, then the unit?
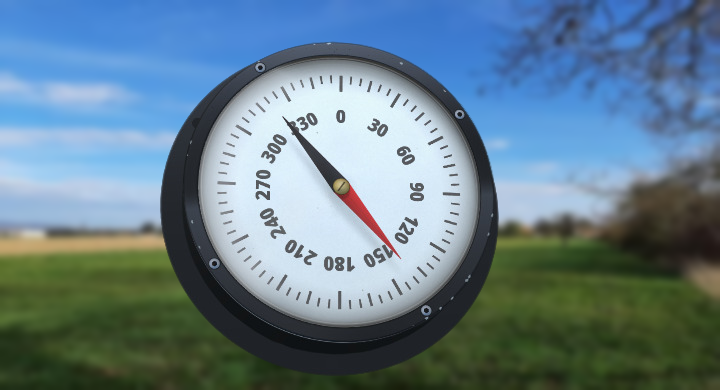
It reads 140; °
